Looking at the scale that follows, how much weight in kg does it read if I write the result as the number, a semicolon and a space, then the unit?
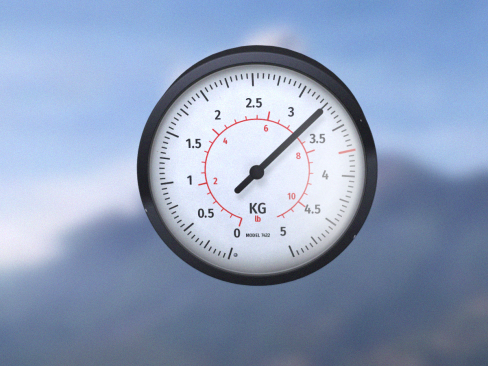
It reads 3.25; kg
